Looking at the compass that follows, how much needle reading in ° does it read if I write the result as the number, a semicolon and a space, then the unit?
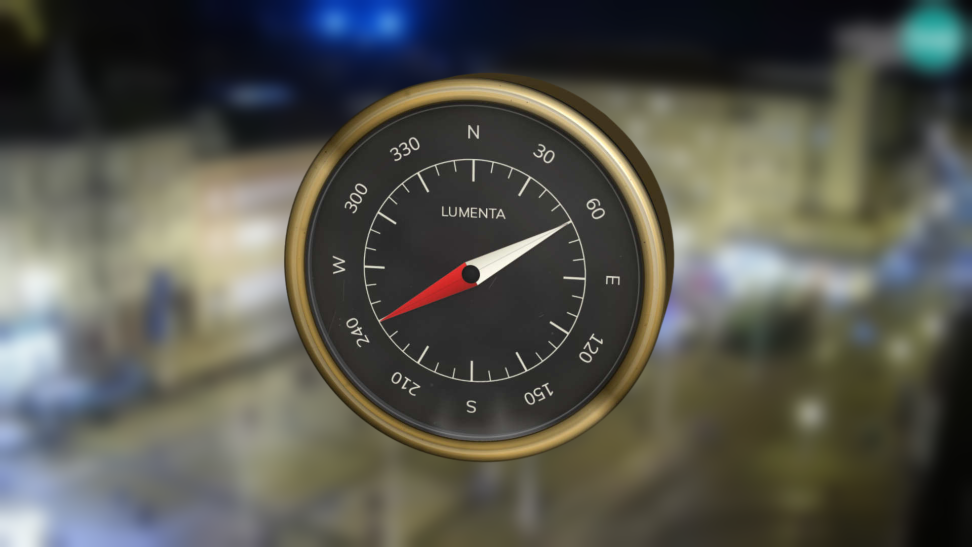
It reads 240; °
